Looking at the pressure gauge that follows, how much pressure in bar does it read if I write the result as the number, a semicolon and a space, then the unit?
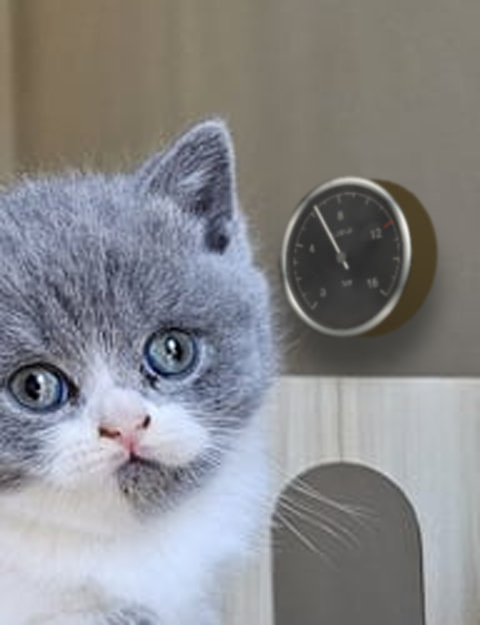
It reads 6.5; bar
